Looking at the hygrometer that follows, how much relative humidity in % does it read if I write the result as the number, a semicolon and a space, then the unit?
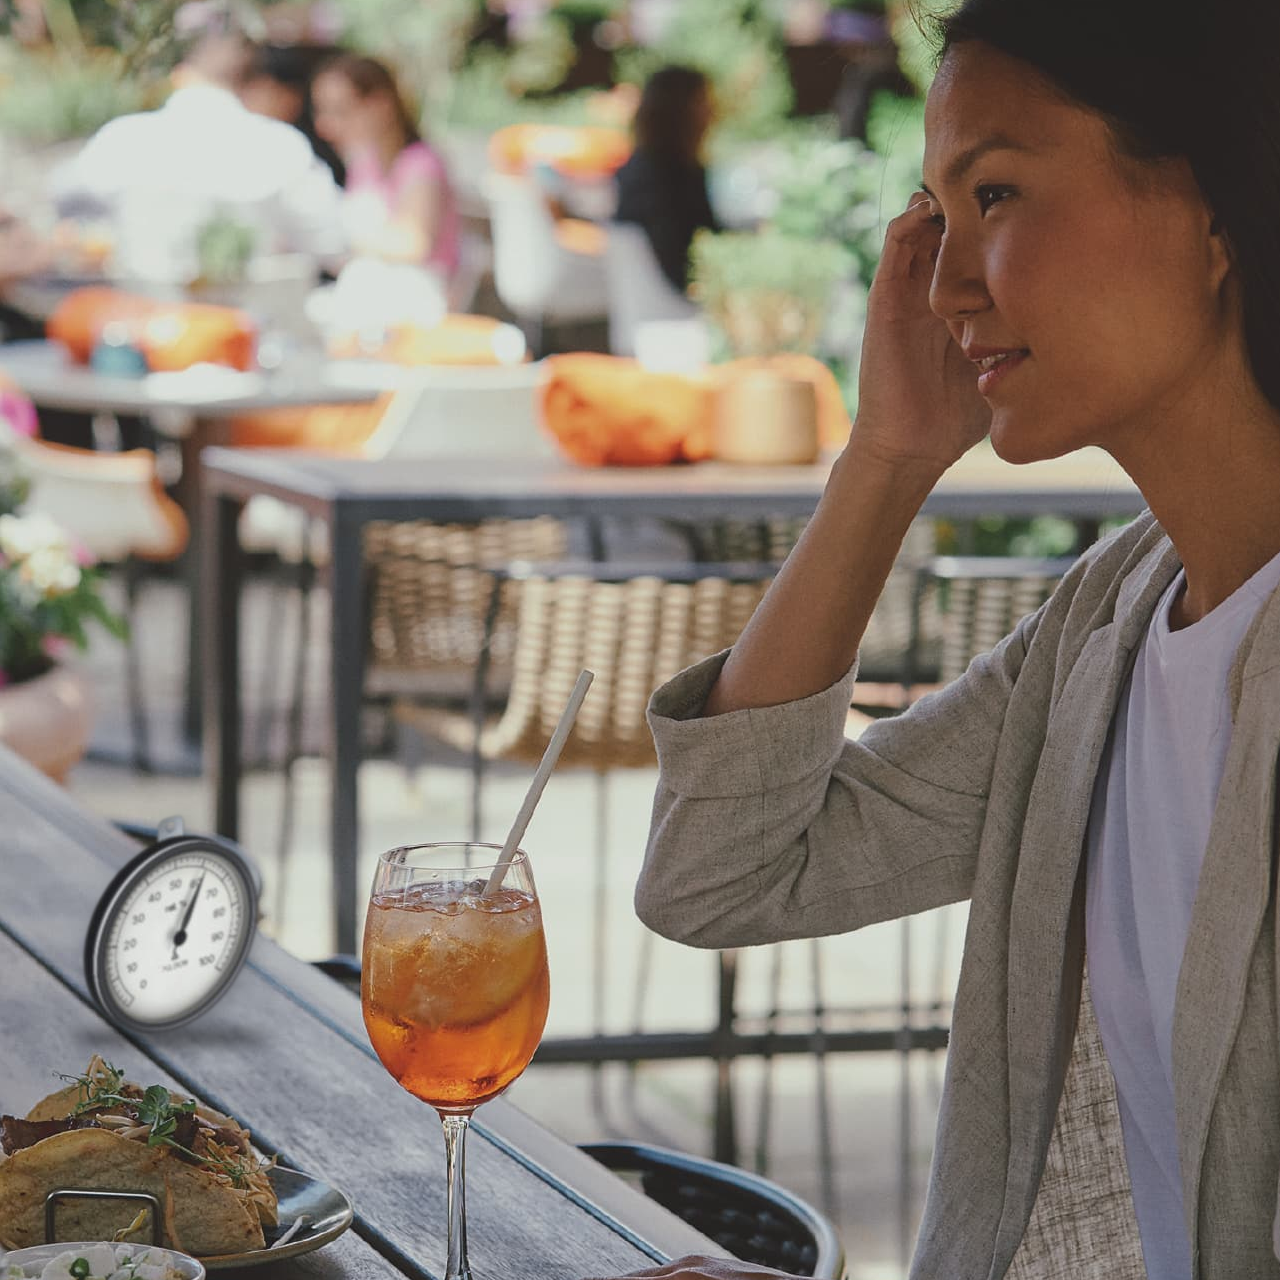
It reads 60; %
